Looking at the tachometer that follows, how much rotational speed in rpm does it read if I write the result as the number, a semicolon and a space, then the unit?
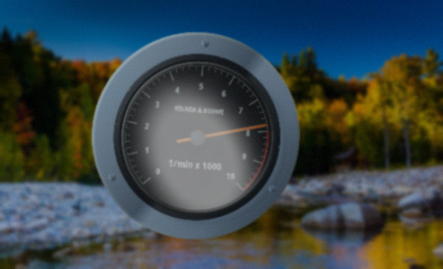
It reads 7800; rpm
